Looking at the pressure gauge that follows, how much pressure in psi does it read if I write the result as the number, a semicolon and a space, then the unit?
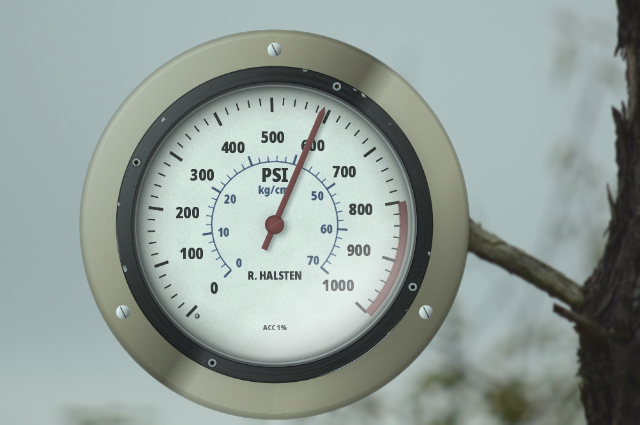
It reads 590; psi
